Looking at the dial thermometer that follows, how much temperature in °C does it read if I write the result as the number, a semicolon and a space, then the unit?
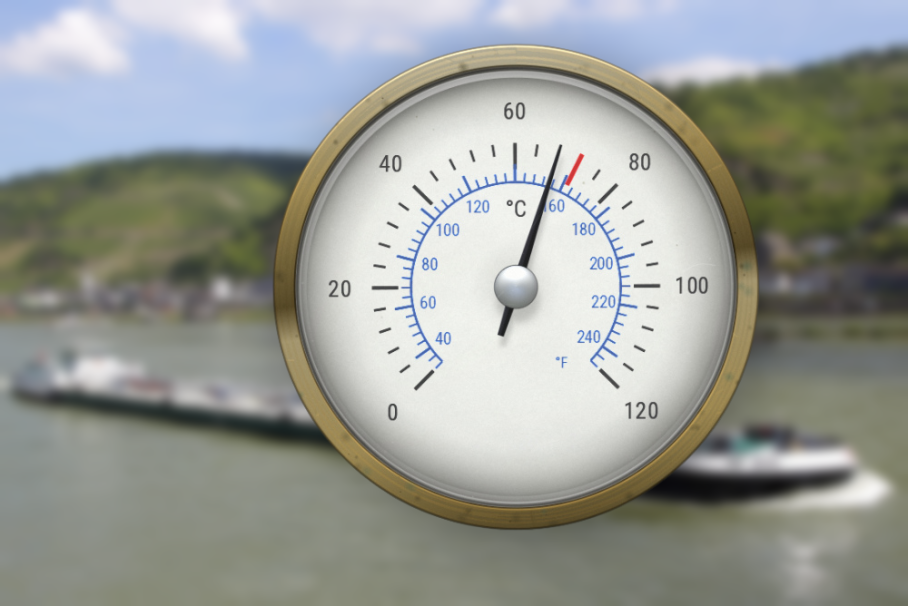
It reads 68; °C
